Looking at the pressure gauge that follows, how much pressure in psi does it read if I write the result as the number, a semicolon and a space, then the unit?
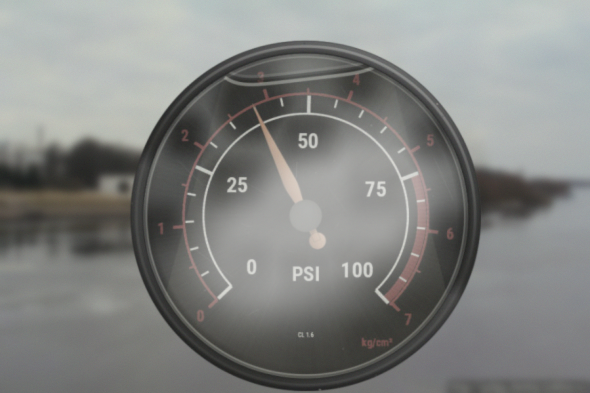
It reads 40; psi
